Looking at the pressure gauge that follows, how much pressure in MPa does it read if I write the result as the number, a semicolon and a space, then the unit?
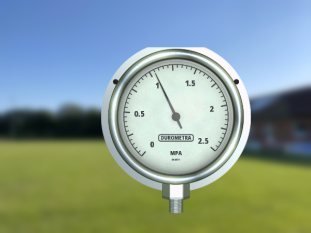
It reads 1.05; MPa
